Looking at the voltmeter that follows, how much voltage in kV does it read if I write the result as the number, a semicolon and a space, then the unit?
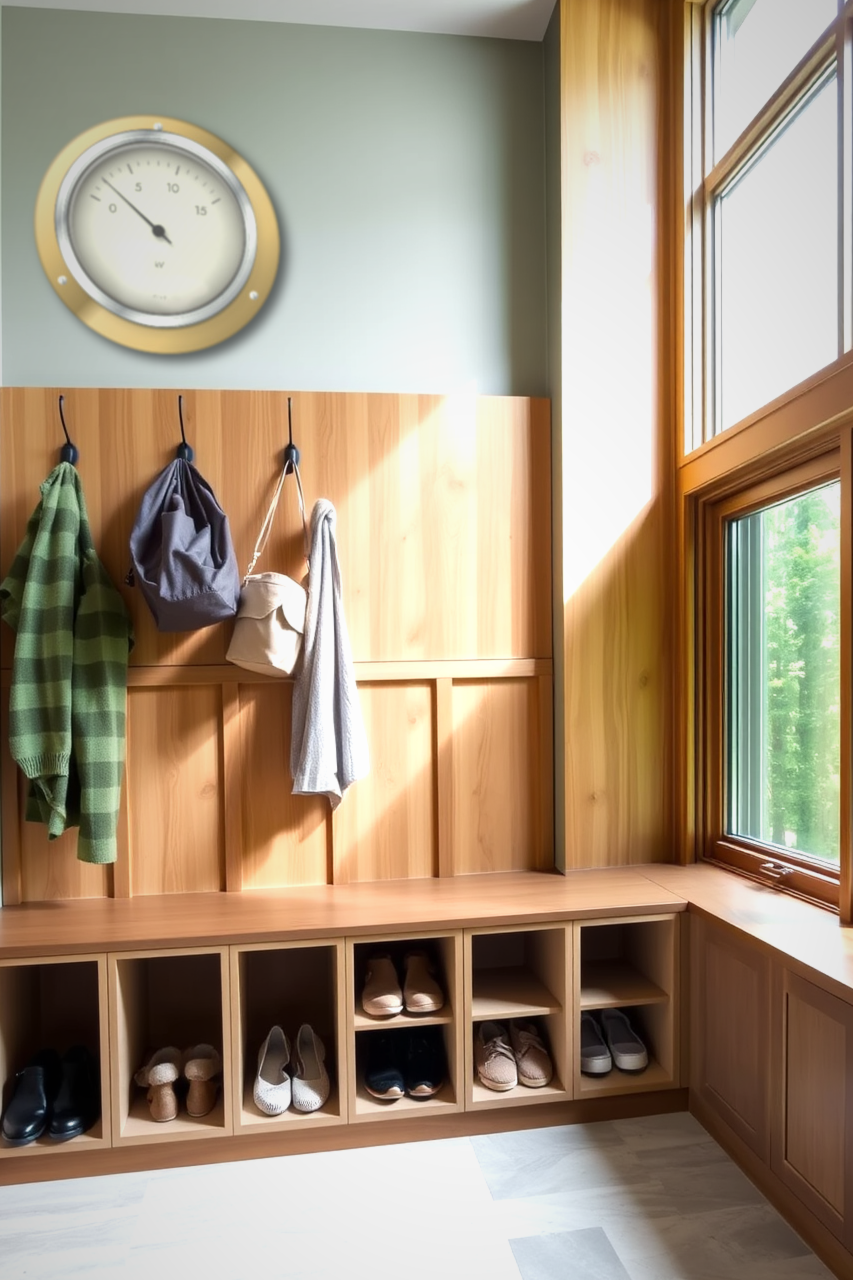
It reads 2; kV
